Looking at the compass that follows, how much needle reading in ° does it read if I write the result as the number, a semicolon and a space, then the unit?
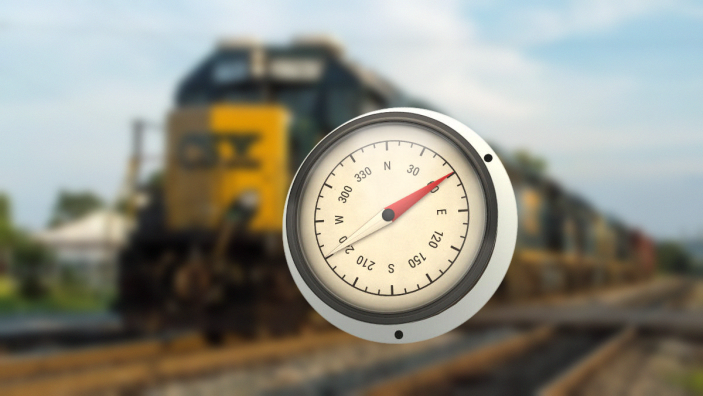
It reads 60; °
